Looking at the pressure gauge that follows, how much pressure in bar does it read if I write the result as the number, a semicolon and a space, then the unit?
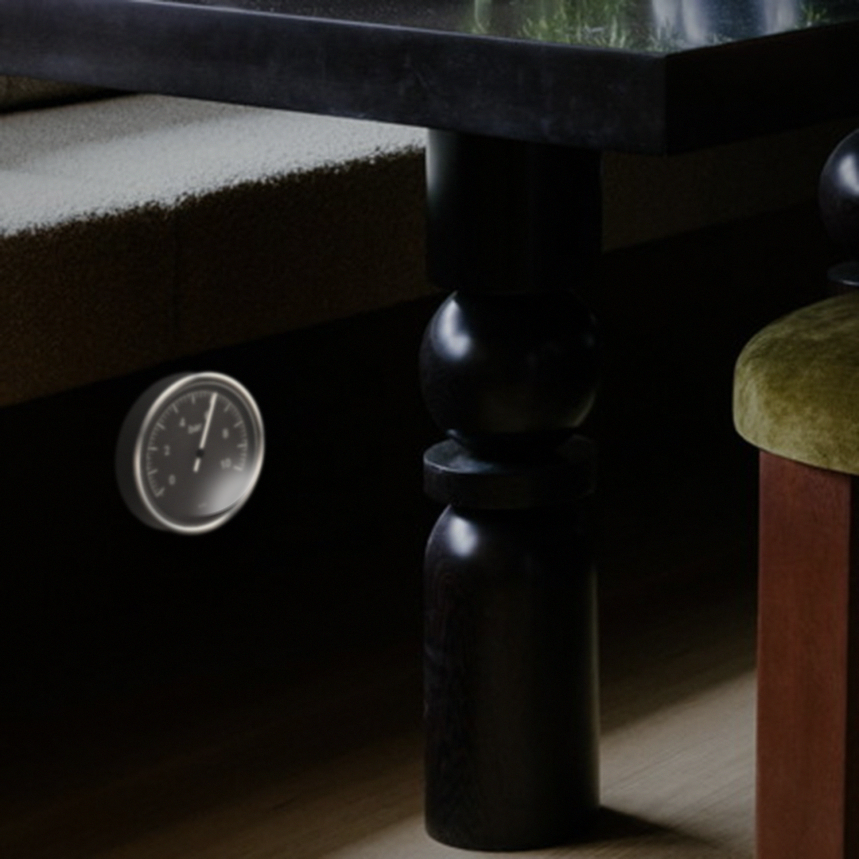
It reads 6; bar
